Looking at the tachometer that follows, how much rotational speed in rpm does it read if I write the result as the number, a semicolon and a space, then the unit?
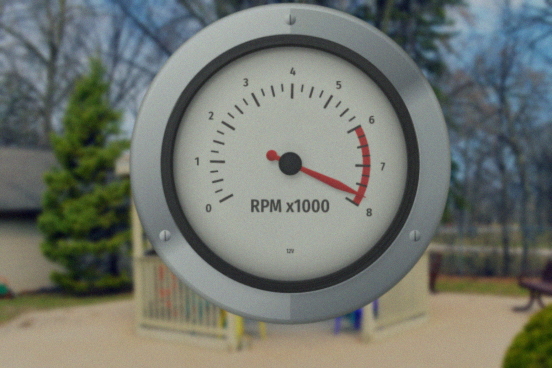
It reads 7750; rpm
